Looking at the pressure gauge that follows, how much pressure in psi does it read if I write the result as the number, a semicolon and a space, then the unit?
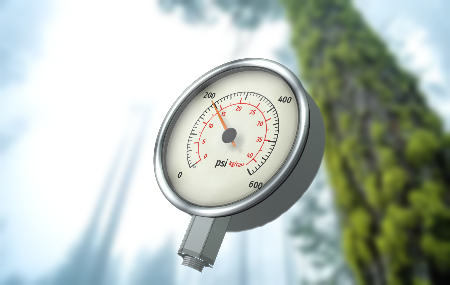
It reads 200; psi
